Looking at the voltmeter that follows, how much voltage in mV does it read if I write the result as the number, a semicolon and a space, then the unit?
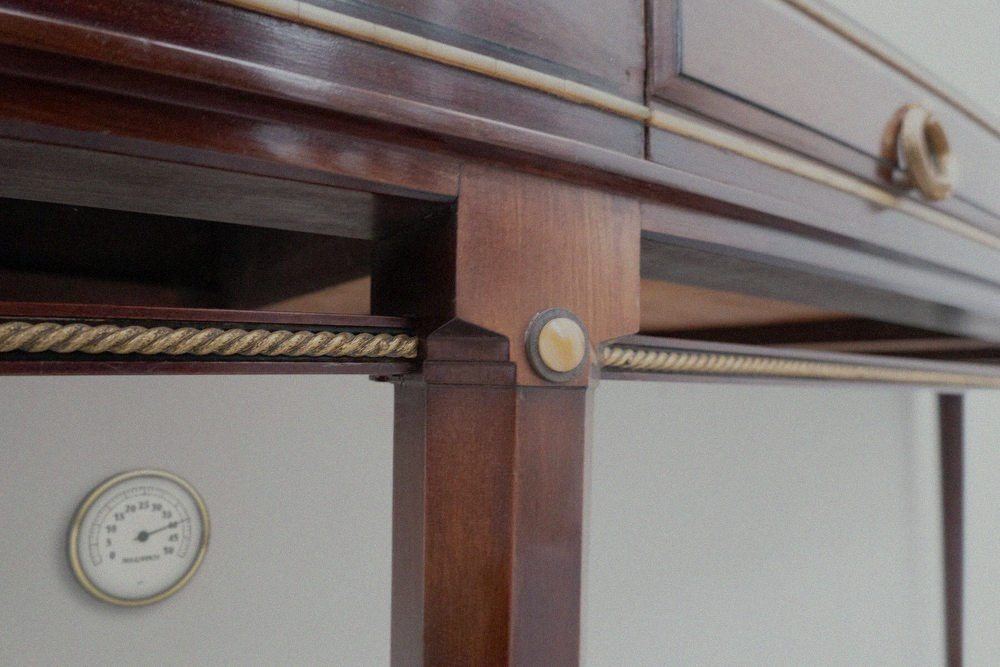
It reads 40; mV
